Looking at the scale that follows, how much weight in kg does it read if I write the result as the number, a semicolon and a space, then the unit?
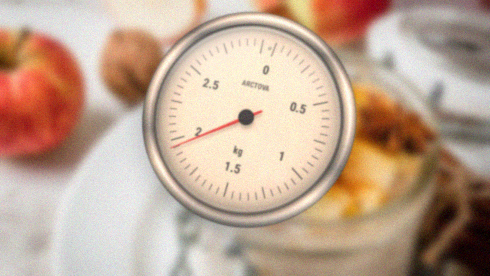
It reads 1.95; kg
